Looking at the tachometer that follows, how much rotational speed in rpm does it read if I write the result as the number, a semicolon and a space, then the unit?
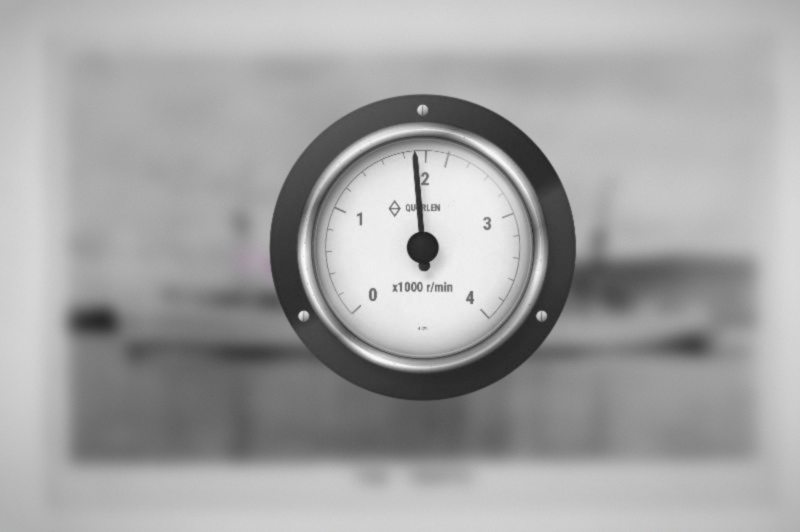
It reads 1900; rpm
